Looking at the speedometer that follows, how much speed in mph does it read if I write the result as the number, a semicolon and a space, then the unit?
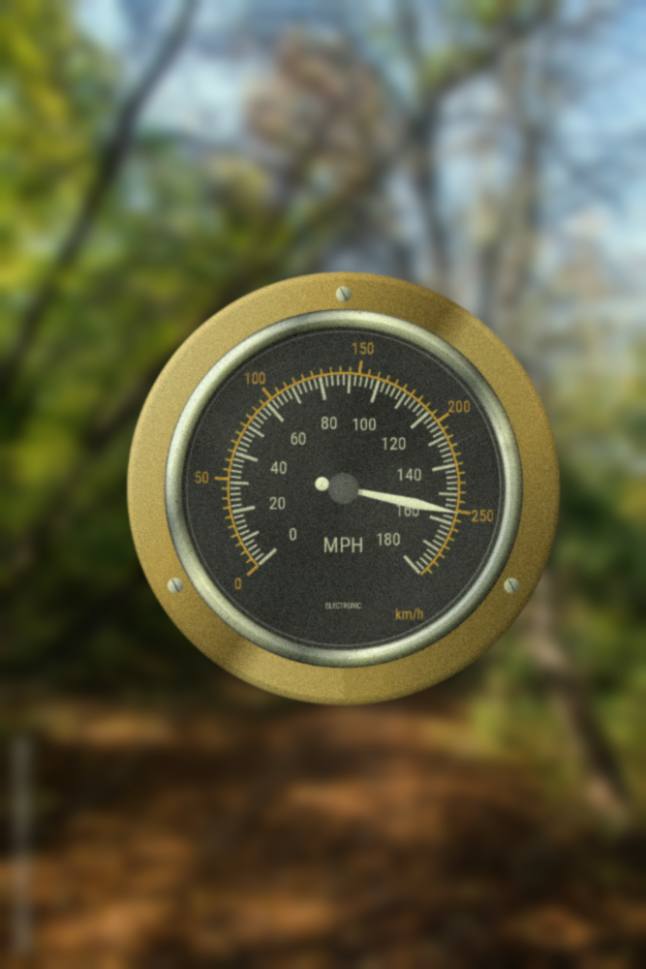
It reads 156; mph
